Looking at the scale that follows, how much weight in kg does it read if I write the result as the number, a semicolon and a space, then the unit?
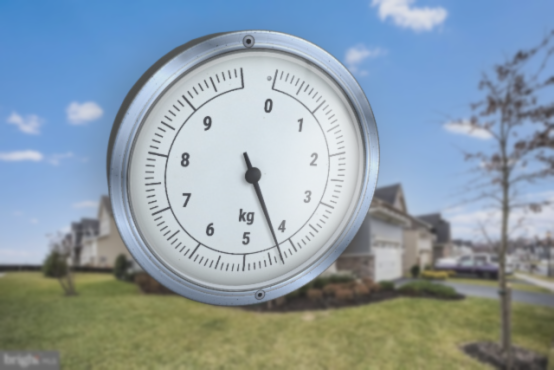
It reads 4.3; kg
